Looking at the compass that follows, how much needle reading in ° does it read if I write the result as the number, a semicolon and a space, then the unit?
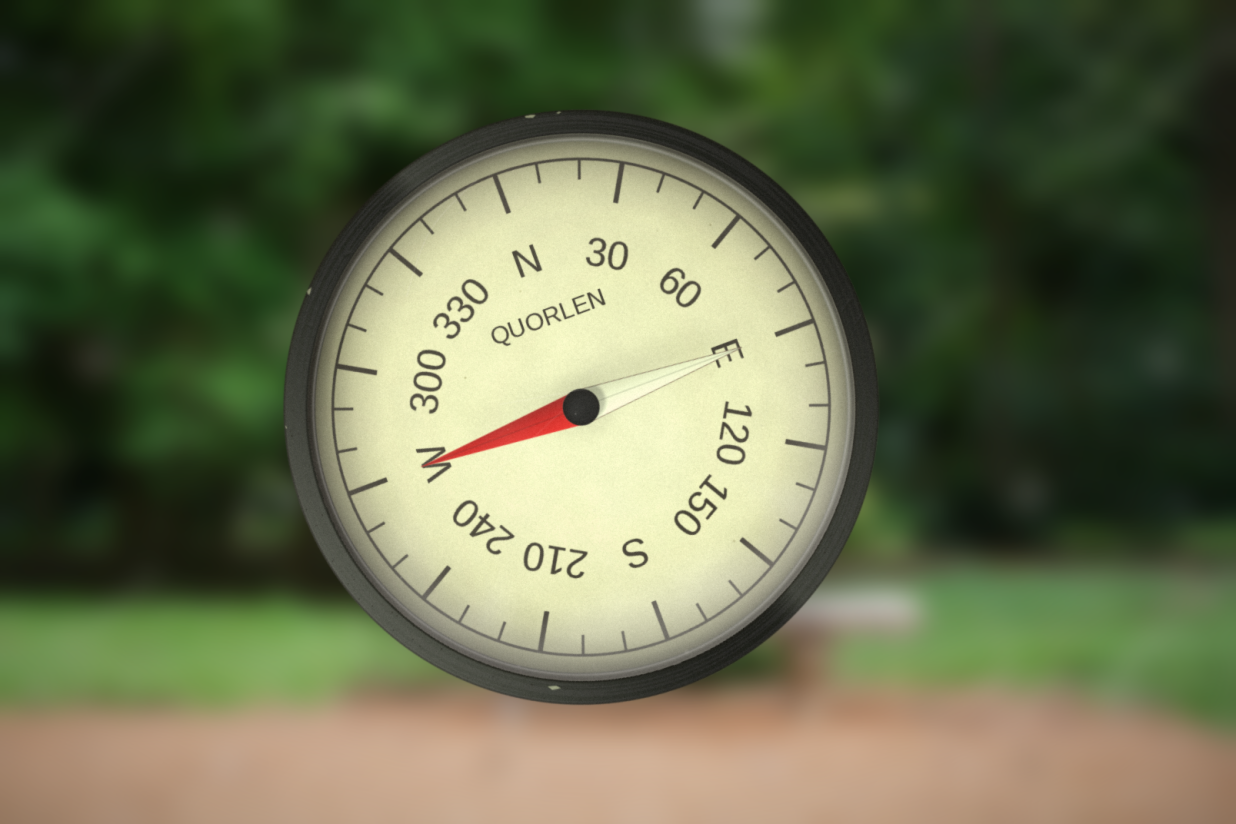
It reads 270; °
